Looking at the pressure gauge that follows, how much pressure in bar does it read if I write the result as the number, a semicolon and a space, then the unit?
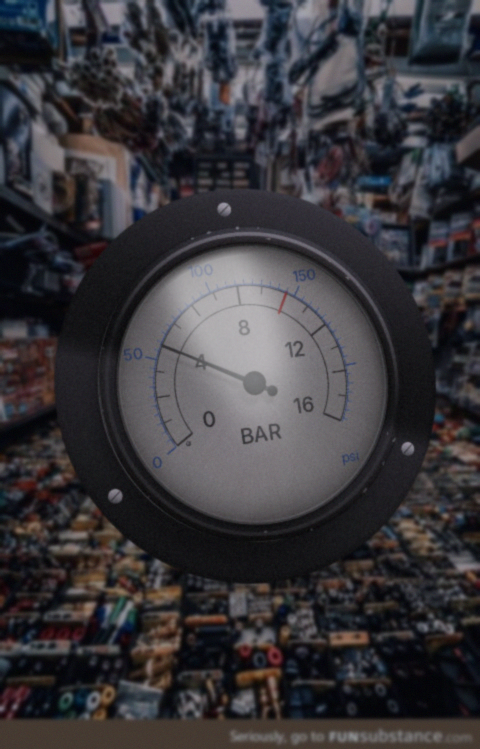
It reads 4; bar
